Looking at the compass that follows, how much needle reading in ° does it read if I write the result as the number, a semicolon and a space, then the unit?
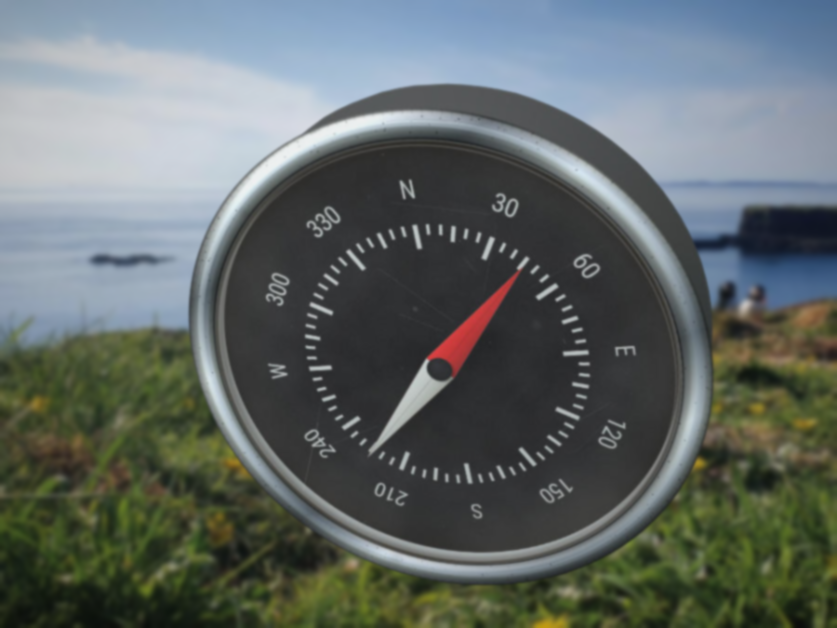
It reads 45; °
